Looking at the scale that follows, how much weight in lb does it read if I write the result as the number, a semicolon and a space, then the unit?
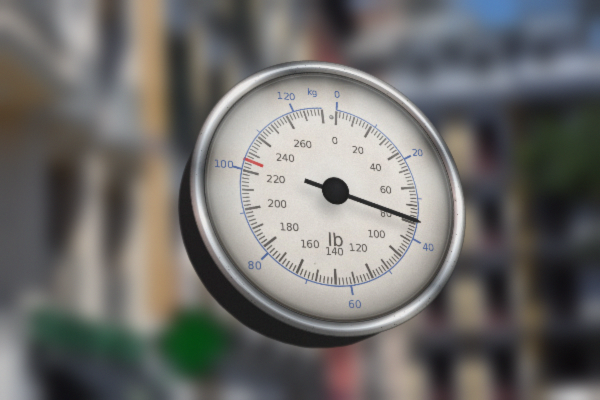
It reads 80; lb
